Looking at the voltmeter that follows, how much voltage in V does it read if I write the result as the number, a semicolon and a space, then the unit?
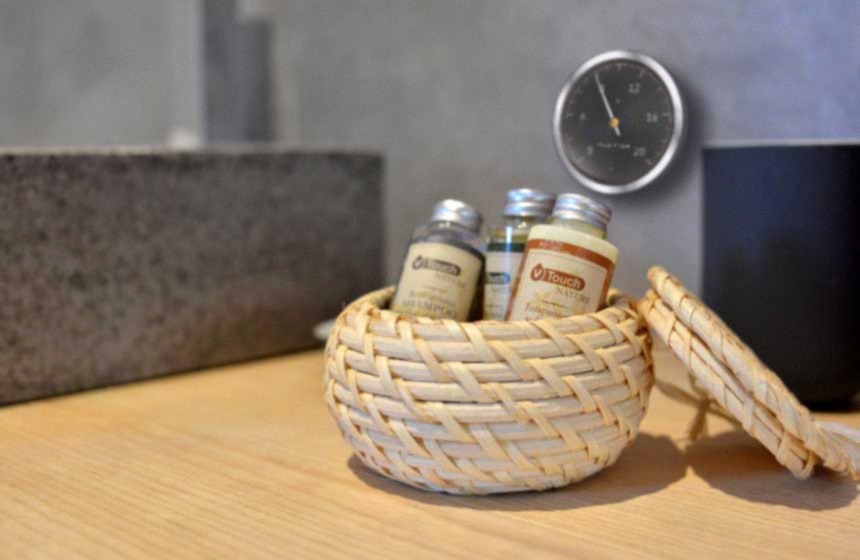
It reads 8; V
